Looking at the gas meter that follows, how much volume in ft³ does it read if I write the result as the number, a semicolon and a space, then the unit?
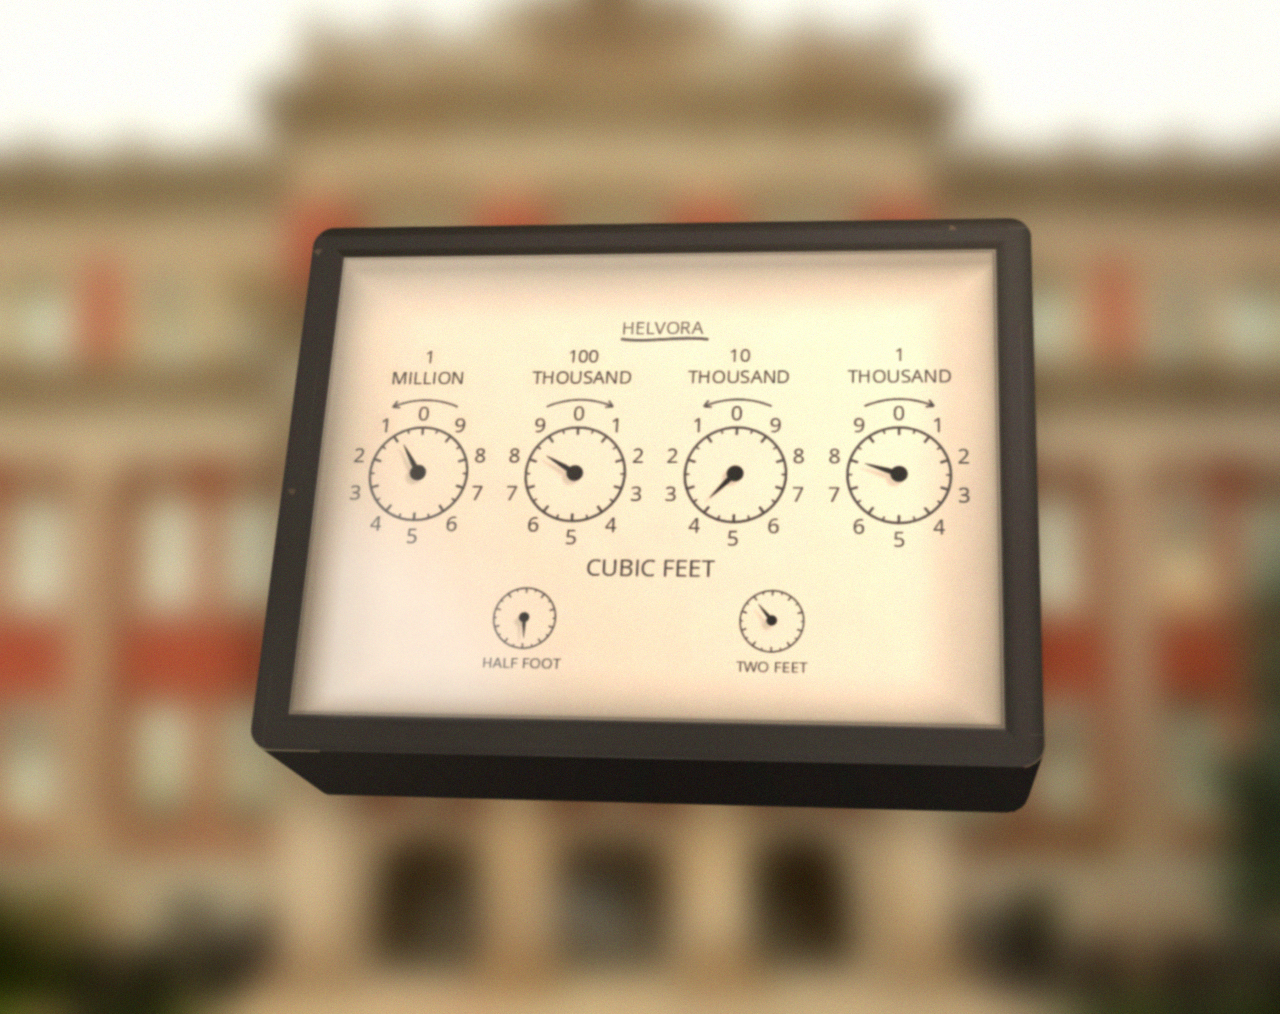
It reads 83800; ft³
